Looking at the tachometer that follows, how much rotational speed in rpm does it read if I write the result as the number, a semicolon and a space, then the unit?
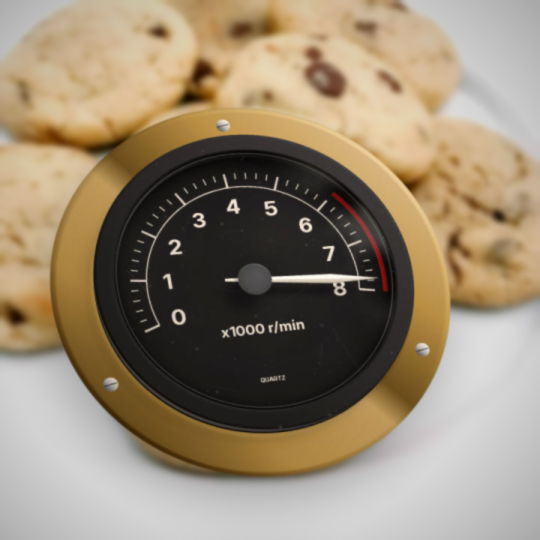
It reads 7800; rpm
